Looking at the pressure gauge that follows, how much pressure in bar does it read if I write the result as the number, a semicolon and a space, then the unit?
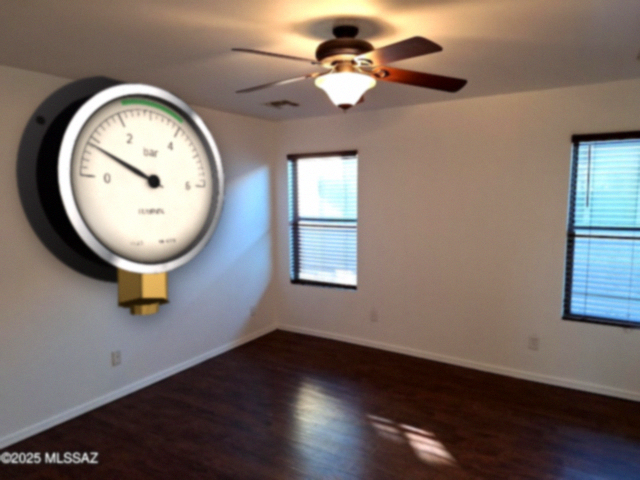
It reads 0.8; bar
